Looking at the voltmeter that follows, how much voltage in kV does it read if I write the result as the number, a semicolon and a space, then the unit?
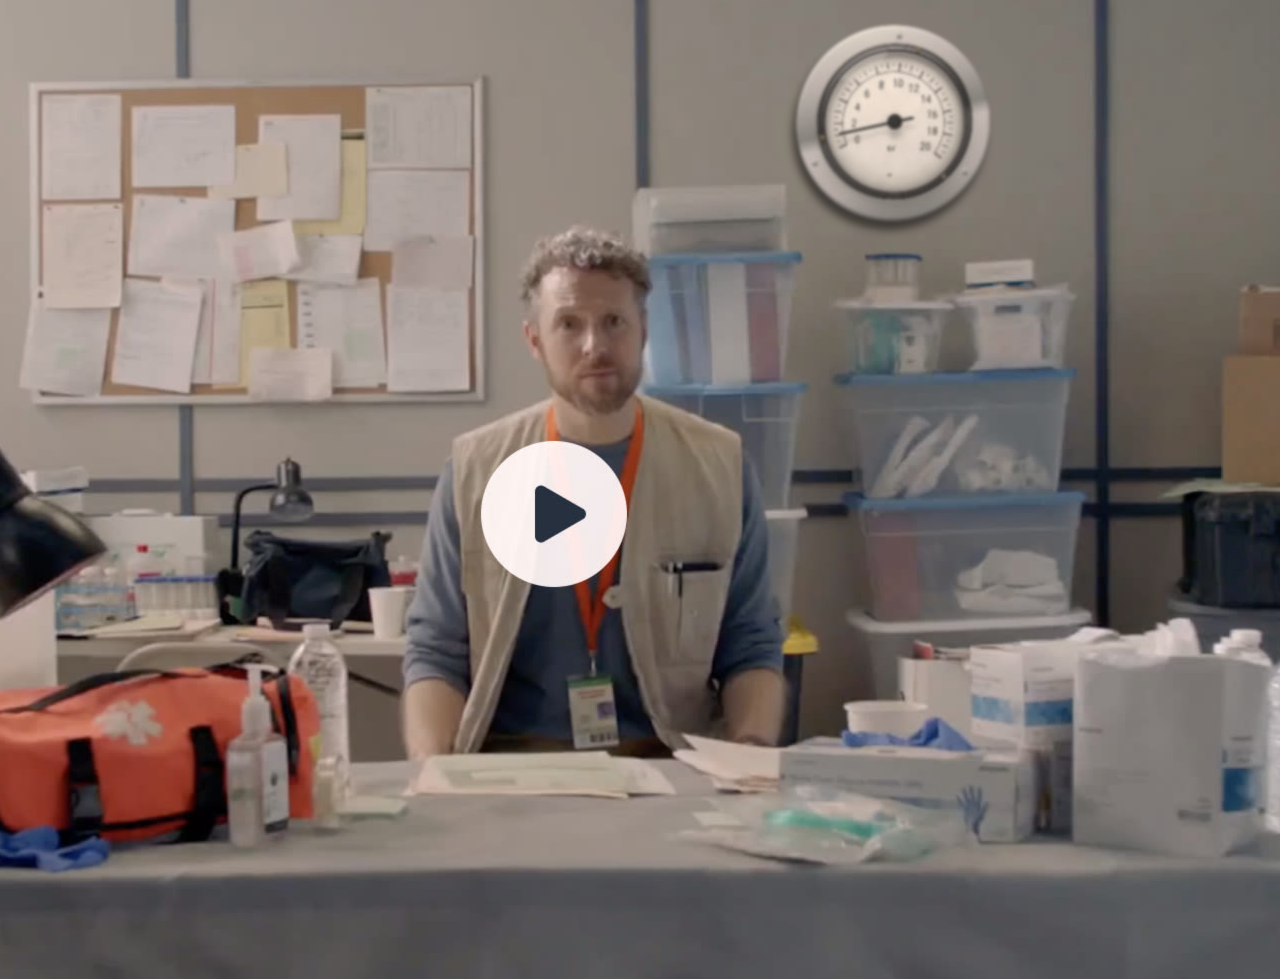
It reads 1; kV
